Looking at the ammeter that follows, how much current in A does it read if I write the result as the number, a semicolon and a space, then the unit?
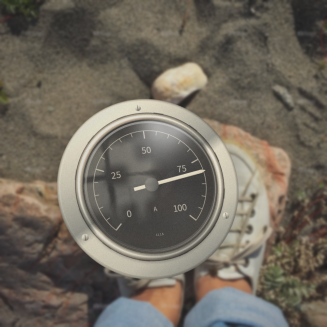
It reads 80; A
